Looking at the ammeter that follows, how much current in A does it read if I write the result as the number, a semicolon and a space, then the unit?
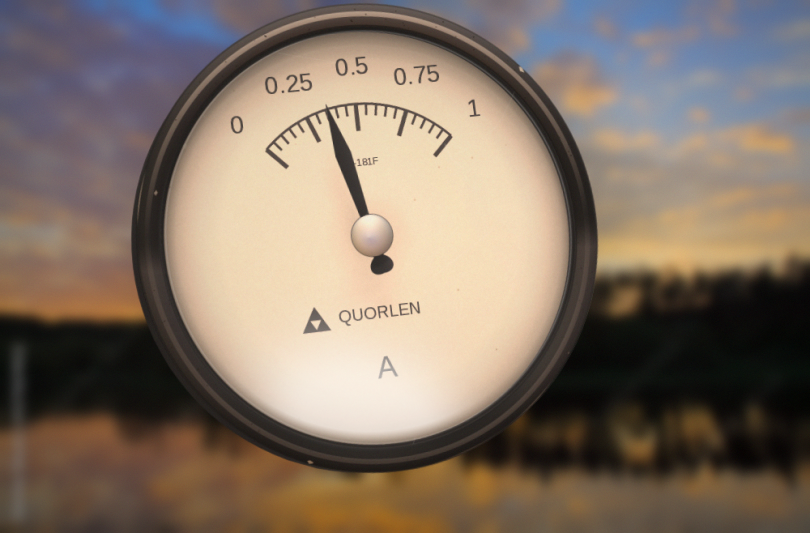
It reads 0.35; A
